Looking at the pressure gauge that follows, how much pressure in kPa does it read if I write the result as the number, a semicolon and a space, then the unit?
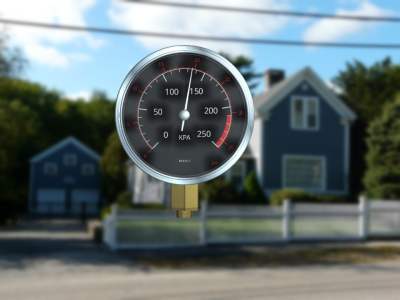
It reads 135; kPa
